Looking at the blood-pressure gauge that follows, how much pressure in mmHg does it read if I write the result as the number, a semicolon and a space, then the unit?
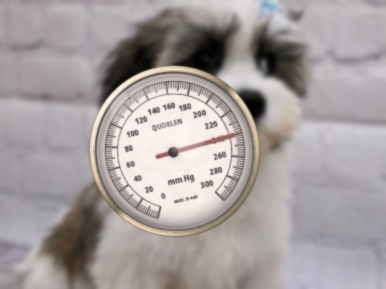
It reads 240; mmHg
